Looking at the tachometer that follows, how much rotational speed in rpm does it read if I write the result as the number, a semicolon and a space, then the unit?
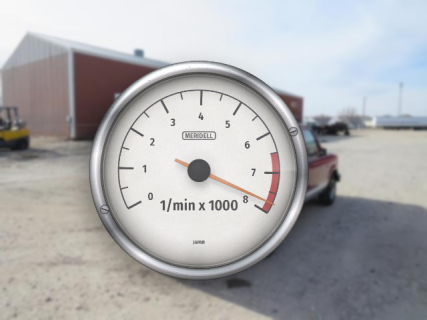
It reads 7750; rpm
